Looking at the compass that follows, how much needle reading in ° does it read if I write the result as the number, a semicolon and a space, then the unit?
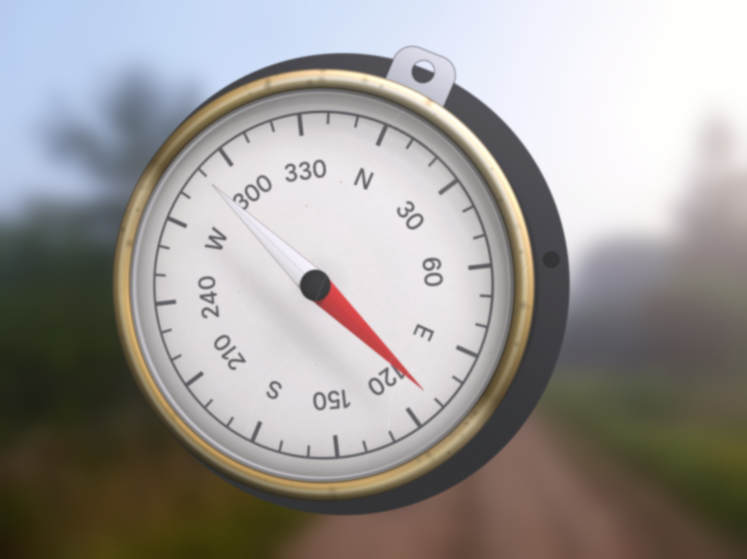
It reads 110; °
